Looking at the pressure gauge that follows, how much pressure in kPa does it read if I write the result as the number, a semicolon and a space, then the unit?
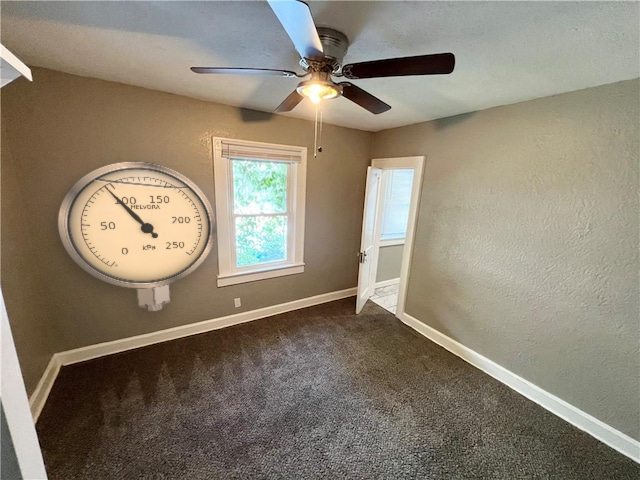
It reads 95; kPa
